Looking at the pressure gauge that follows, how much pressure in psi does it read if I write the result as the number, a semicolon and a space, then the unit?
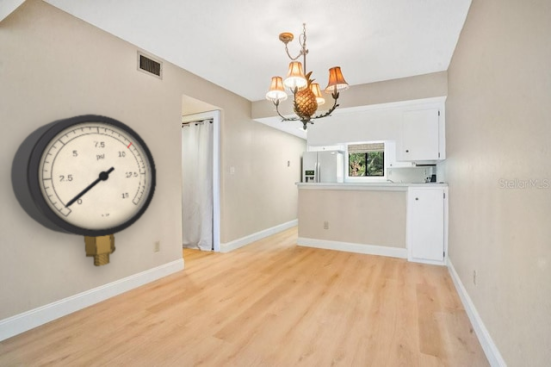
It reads 0.5; psi
